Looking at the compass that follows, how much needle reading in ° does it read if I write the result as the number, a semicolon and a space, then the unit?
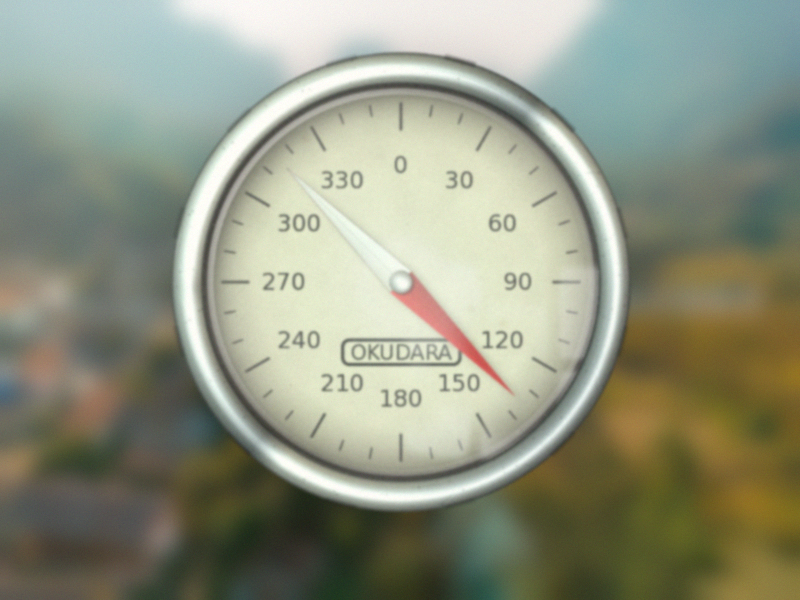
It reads 135; °
